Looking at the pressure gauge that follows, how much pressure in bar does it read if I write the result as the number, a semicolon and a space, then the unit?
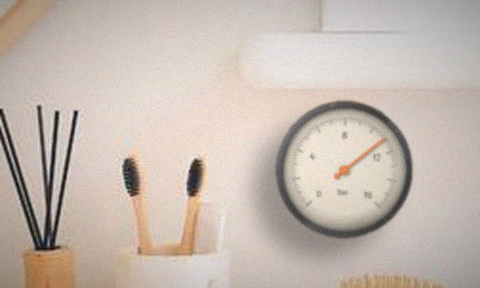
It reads 11; bar
